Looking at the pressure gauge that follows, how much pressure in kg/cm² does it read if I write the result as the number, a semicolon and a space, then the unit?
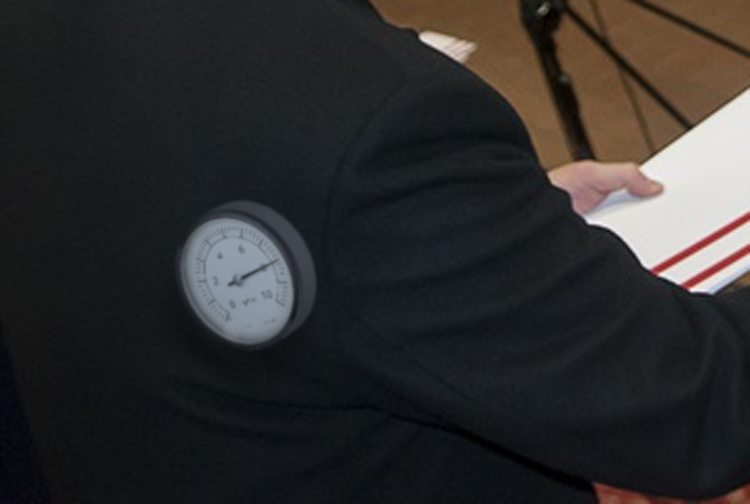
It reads 8; kg/cm²
